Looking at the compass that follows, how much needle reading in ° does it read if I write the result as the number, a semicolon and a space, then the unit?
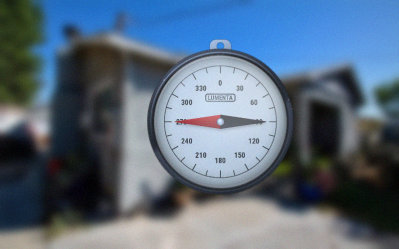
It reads 270; °
